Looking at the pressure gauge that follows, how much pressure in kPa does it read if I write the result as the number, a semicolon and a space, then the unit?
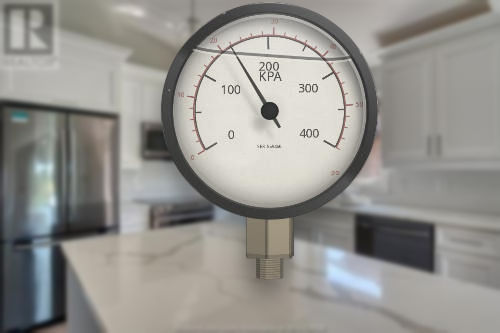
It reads 150; kPa
